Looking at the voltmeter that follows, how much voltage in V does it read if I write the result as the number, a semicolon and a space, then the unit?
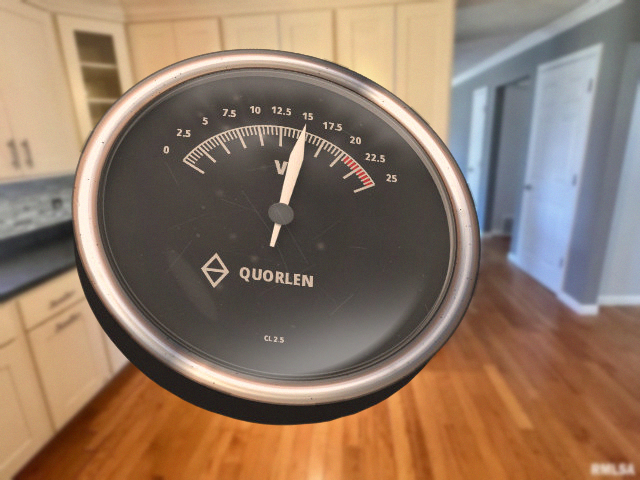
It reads 15; V
